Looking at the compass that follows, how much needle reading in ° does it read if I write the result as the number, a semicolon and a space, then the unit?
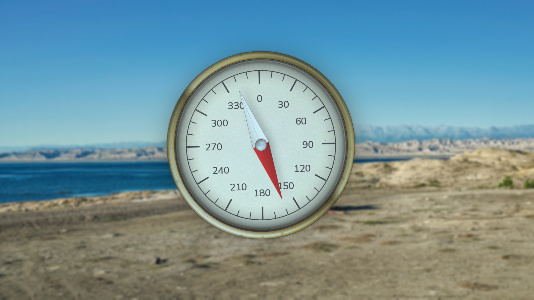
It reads 160; °
